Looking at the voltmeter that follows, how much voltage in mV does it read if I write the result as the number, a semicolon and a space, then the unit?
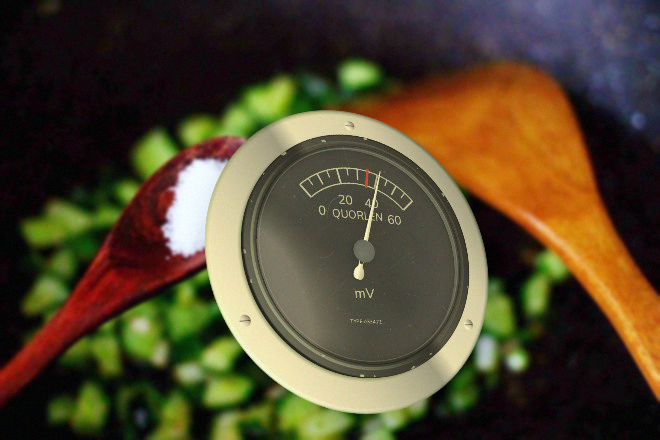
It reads 40; mV
